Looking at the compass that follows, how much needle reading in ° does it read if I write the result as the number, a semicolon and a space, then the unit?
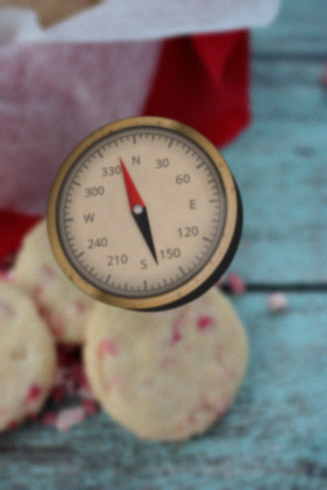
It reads 345; °
